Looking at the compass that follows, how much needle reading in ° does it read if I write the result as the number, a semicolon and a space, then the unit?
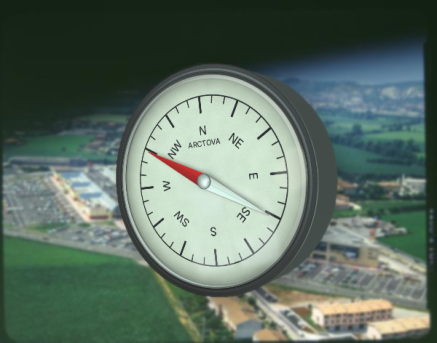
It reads 300; °
